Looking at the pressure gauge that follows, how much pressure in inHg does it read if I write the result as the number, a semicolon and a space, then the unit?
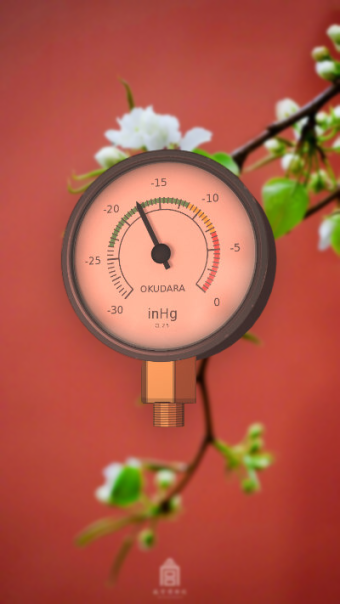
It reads -17.5; inHg
